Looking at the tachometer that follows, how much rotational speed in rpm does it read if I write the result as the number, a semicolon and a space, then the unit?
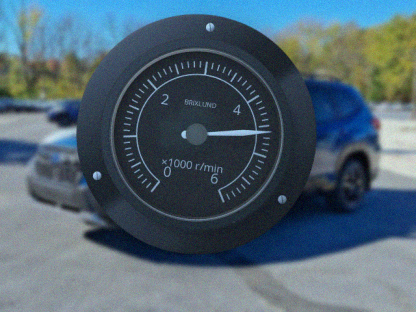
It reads 4600; rpm
